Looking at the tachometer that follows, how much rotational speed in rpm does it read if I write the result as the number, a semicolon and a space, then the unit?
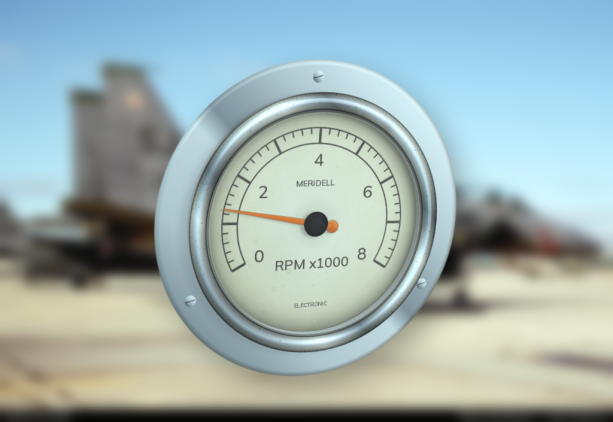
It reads 1300; rpm
